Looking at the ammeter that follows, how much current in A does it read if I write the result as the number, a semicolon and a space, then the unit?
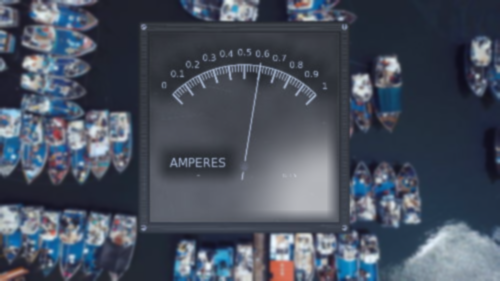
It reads 0.6; A
